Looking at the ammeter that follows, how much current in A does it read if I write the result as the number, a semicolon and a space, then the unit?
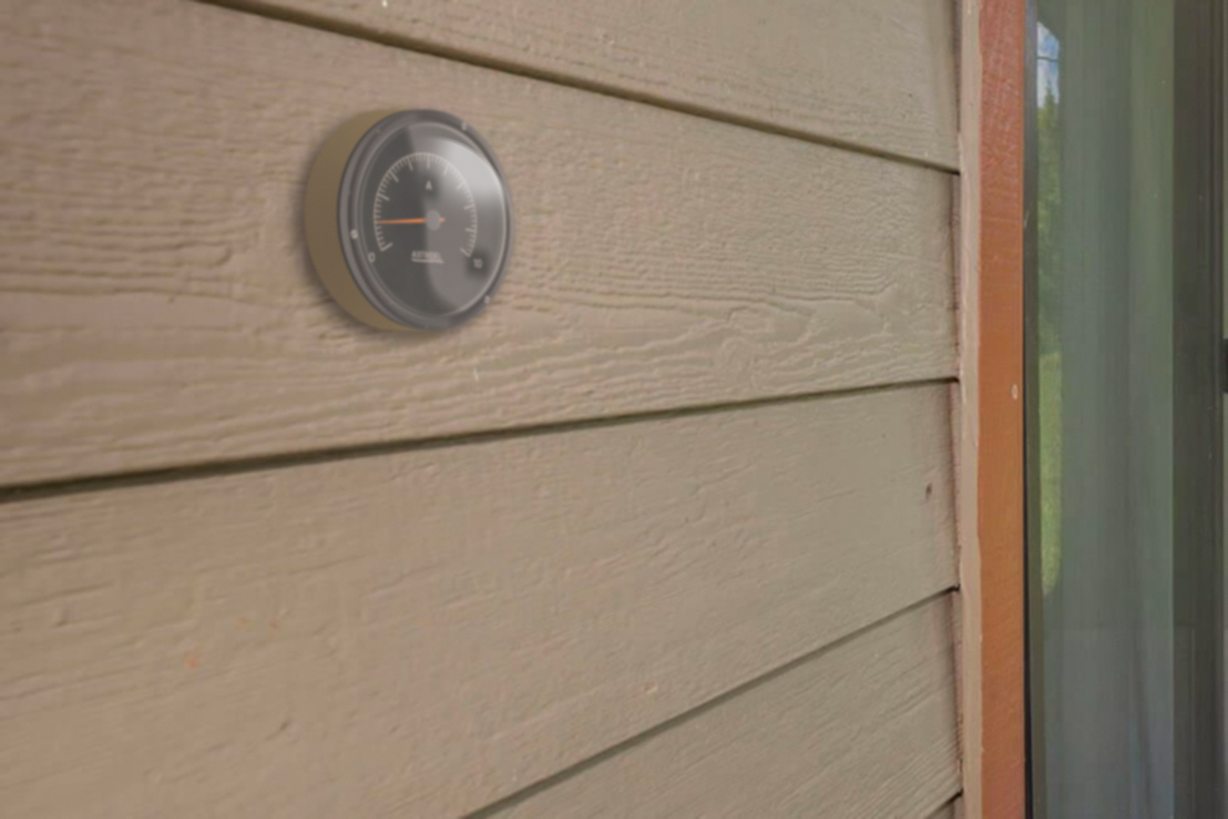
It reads 1; A
